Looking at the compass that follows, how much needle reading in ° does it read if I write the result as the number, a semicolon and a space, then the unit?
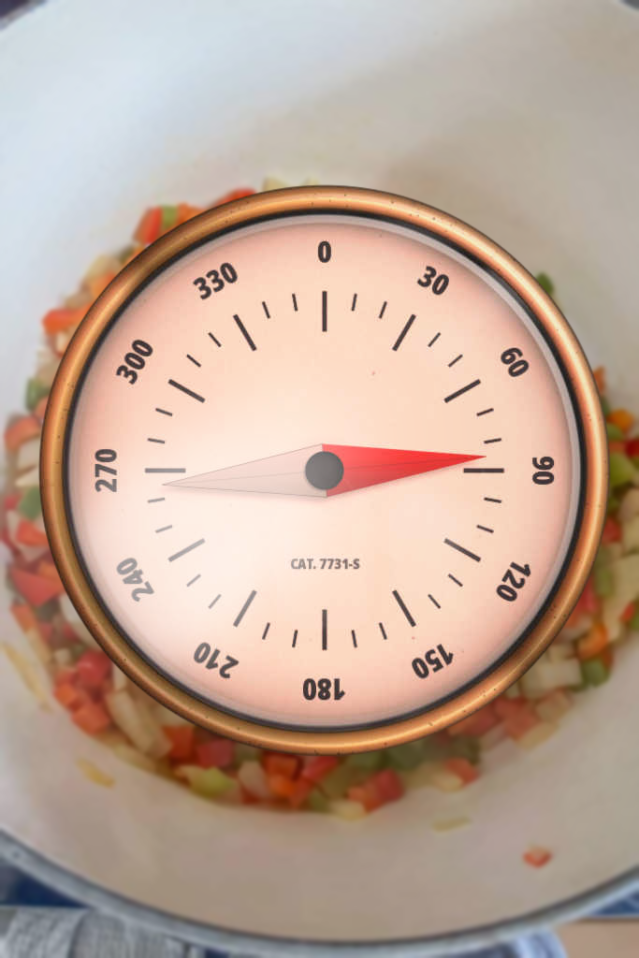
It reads 85; °
